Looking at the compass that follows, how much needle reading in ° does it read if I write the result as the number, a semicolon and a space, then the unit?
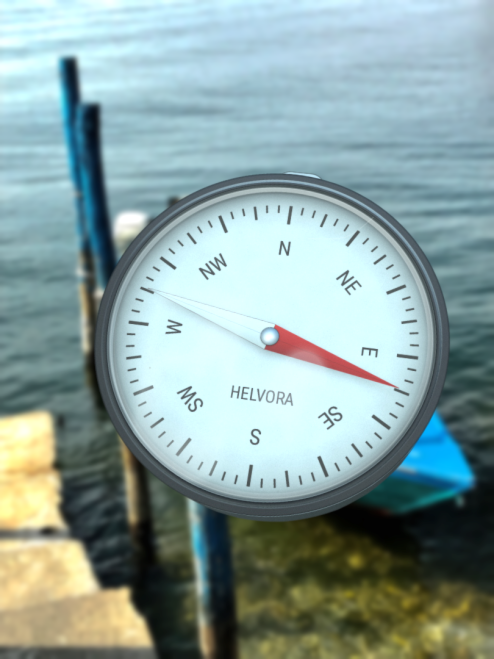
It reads 105; °
